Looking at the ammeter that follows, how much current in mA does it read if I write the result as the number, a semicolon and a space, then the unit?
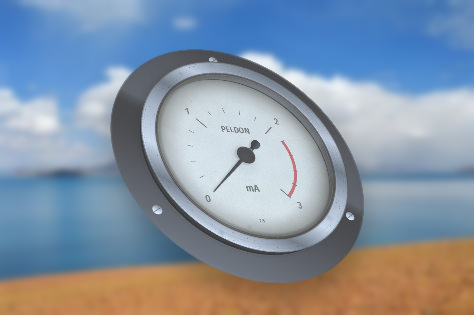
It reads 0; mA
